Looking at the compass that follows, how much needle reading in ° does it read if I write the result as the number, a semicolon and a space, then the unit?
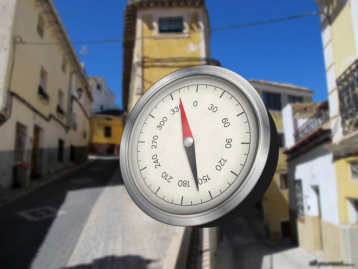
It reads 340; °
